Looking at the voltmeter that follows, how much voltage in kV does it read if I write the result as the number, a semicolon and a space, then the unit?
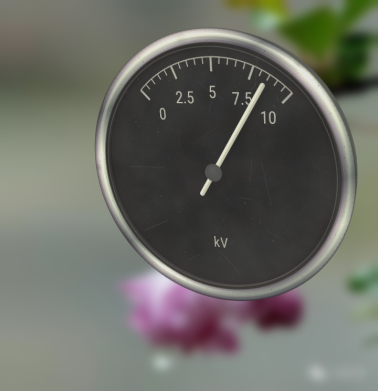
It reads 8.5; kV
